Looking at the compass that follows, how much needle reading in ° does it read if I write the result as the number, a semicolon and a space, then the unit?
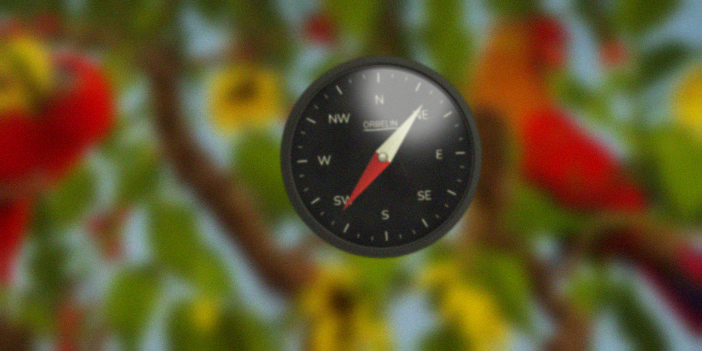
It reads 220; °
